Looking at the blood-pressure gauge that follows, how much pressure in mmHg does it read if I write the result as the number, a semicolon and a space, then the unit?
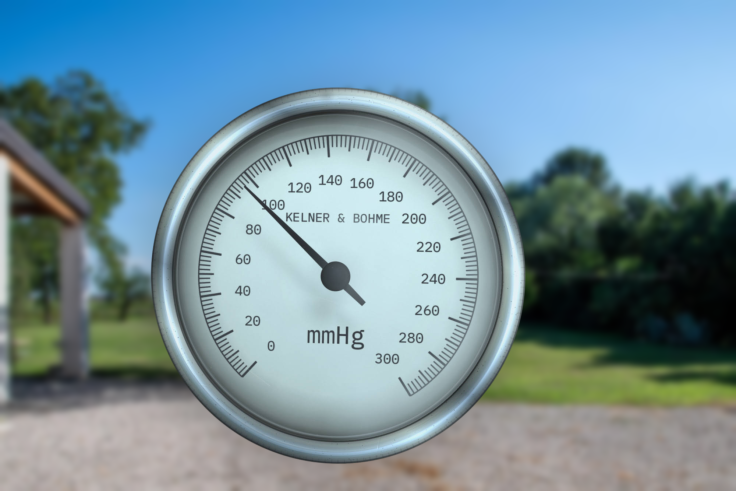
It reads 96; mmHg
